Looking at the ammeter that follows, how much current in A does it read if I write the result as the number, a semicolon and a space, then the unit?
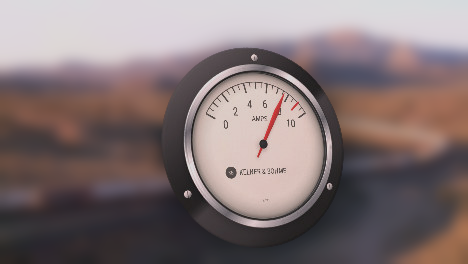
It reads 7.5; A
